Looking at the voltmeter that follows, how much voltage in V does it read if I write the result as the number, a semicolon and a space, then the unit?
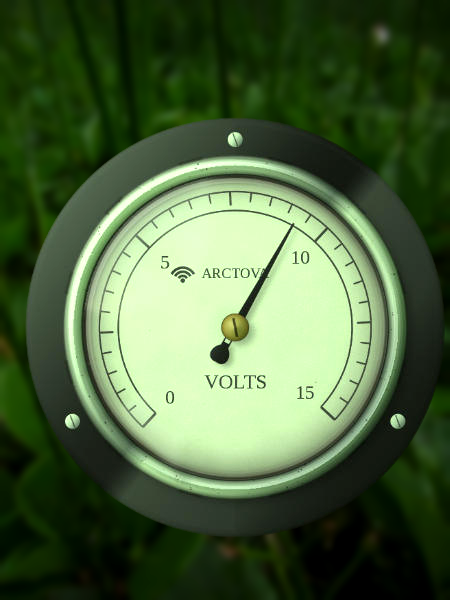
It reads 9.25; V
